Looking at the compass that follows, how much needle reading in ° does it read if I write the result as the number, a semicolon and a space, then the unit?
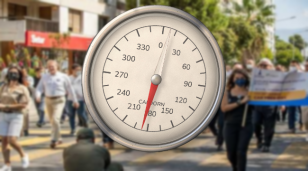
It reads 187.5; °
